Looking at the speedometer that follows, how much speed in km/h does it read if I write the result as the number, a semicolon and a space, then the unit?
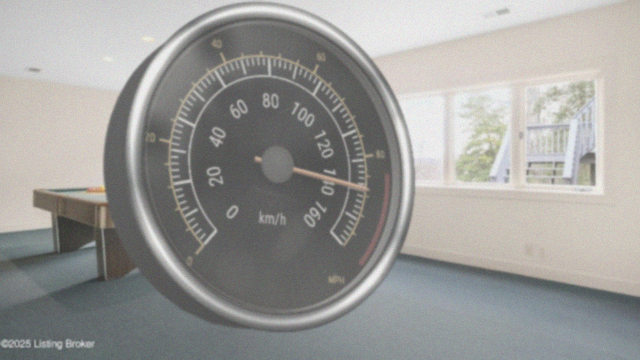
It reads 140; km/h
